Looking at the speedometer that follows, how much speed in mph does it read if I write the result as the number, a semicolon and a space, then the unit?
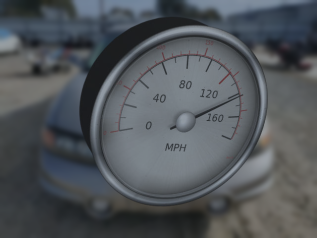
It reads 140; mph
